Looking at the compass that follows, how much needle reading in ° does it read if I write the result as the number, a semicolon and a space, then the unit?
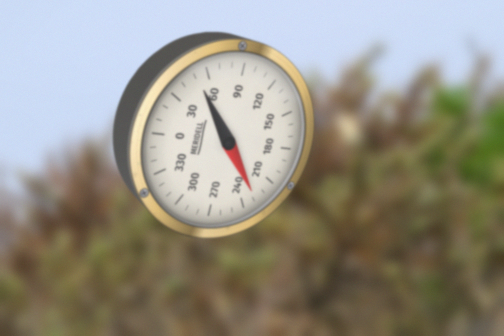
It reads 230; °
